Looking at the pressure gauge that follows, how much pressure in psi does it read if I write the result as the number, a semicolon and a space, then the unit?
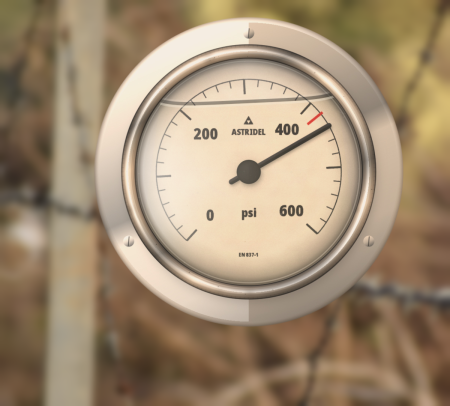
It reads 440; psi
